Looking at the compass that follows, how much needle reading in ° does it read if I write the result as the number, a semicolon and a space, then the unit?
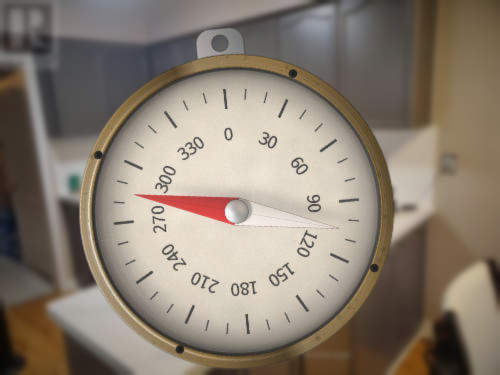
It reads 285; °
